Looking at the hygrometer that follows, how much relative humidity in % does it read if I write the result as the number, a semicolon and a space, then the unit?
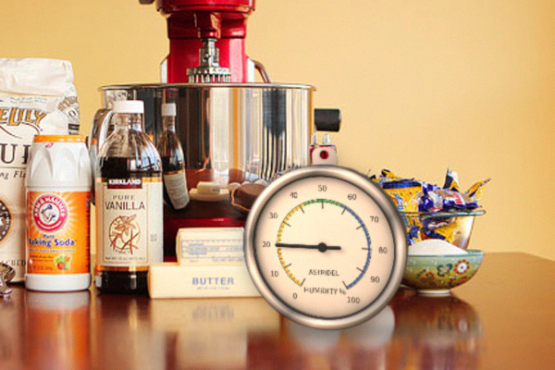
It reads 20; %
